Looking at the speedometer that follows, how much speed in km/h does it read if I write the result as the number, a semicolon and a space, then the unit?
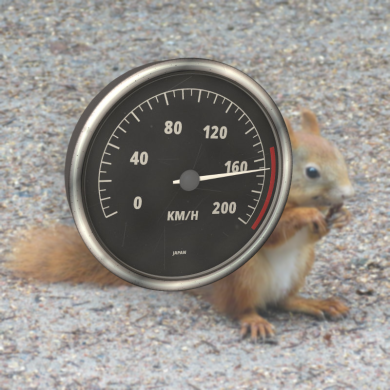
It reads 165; km/h
